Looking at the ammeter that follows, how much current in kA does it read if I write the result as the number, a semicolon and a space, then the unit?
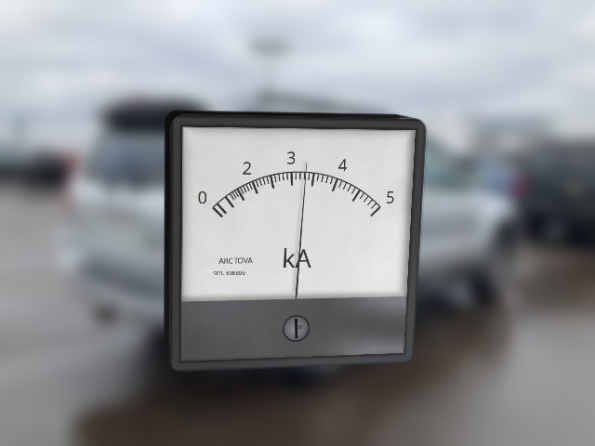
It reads 3.3; kA
